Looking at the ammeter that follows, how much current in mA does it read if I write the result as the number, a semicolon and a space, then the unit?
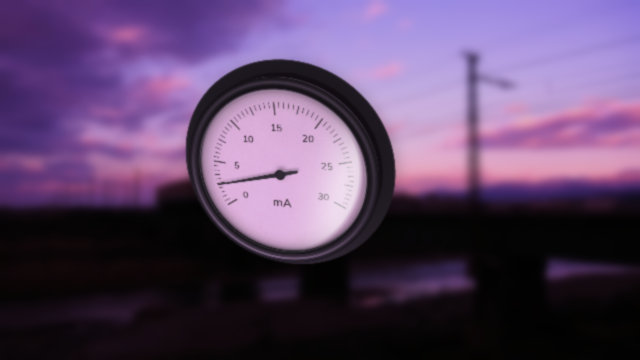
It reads 2.5; mA
